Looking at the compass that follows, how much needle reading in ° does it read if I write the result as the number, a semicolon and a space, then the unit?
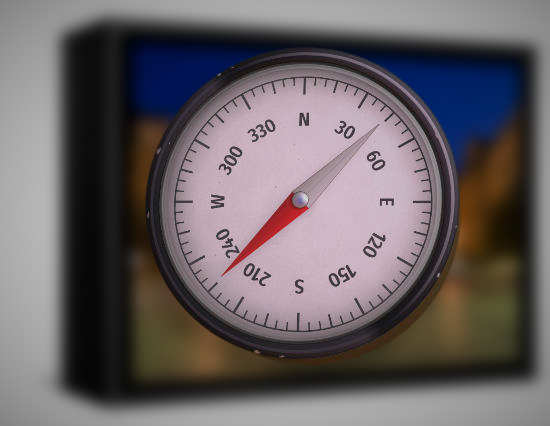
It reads 225; °
